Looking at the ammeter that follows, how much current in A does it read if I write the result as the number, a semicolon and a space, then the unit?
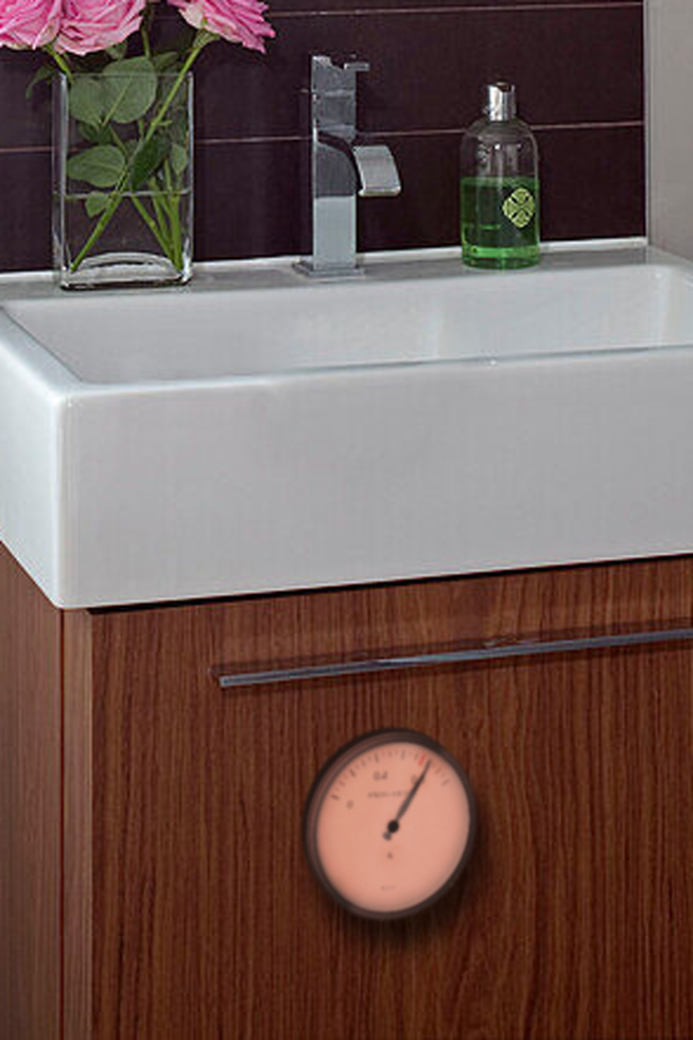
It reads 0.8; A
